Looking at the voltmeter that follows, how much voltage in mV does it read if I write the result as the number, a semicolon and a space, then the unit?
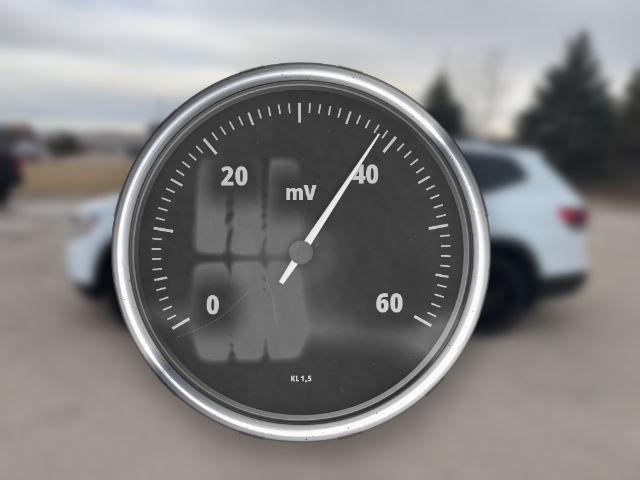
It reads 38.5; mV
